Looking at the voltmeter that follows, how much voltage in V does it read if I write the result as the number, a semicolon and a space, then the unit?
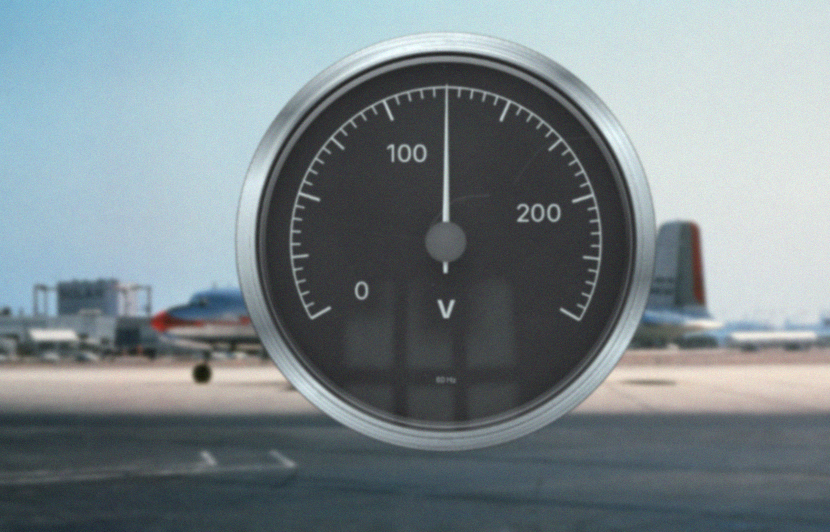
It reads 125; V
